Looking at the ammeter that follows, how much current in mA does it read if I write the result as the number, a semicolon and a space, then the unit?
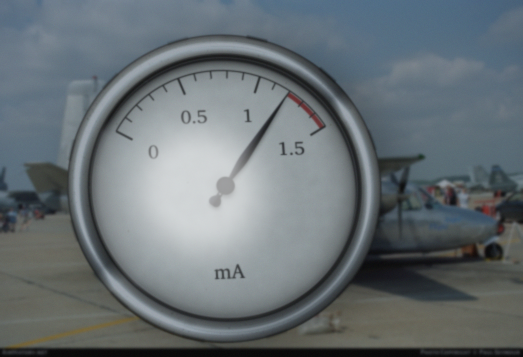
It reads 1.2; mA
